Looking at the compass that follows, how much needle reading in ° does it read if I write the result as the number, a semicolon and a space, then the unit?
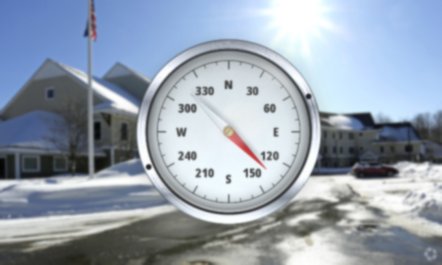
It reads 135; °
